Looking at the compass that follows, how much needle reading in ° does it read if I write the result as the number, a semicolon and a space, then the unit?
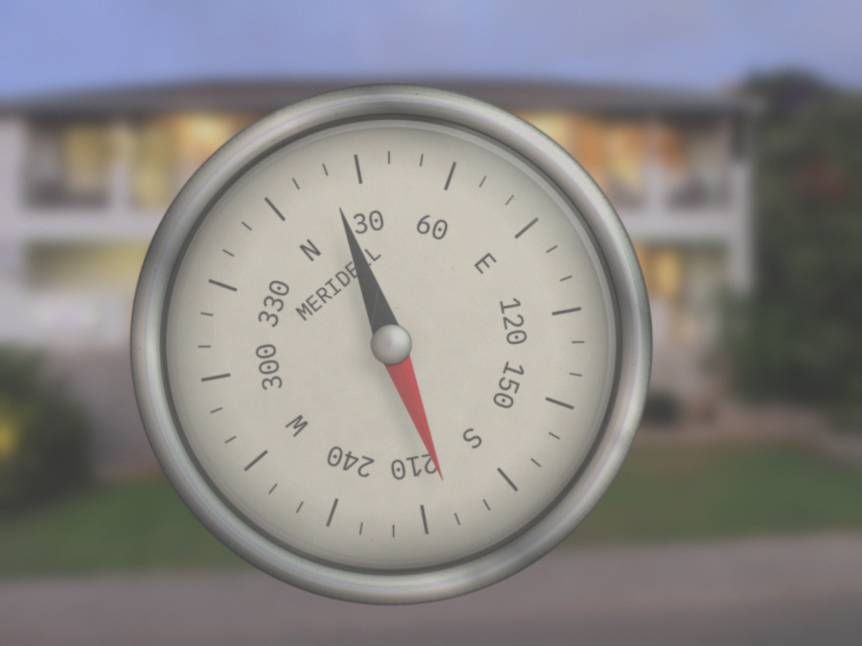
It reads 200; °
